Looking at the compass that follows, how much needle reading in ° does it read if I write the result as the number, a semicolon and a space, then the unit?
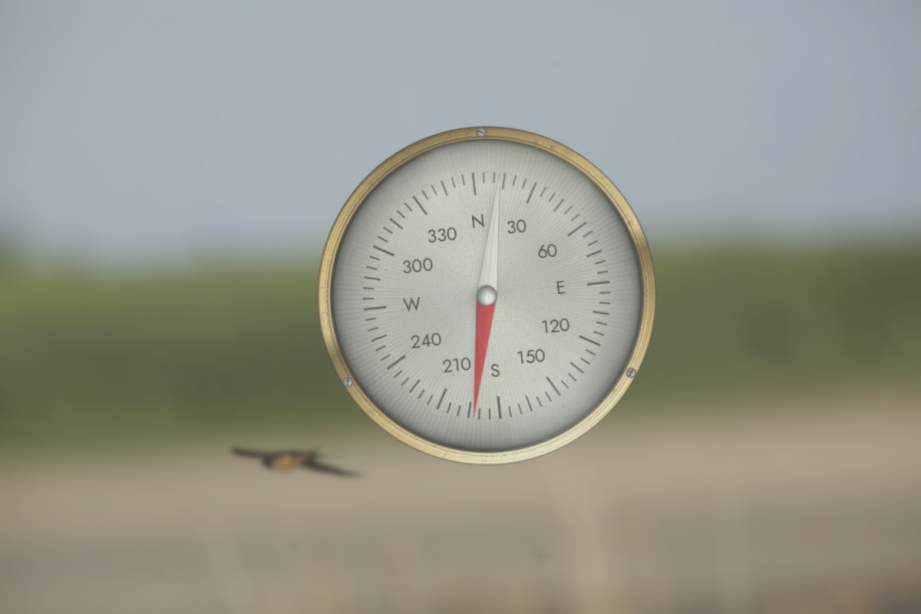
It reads 192.5; °
